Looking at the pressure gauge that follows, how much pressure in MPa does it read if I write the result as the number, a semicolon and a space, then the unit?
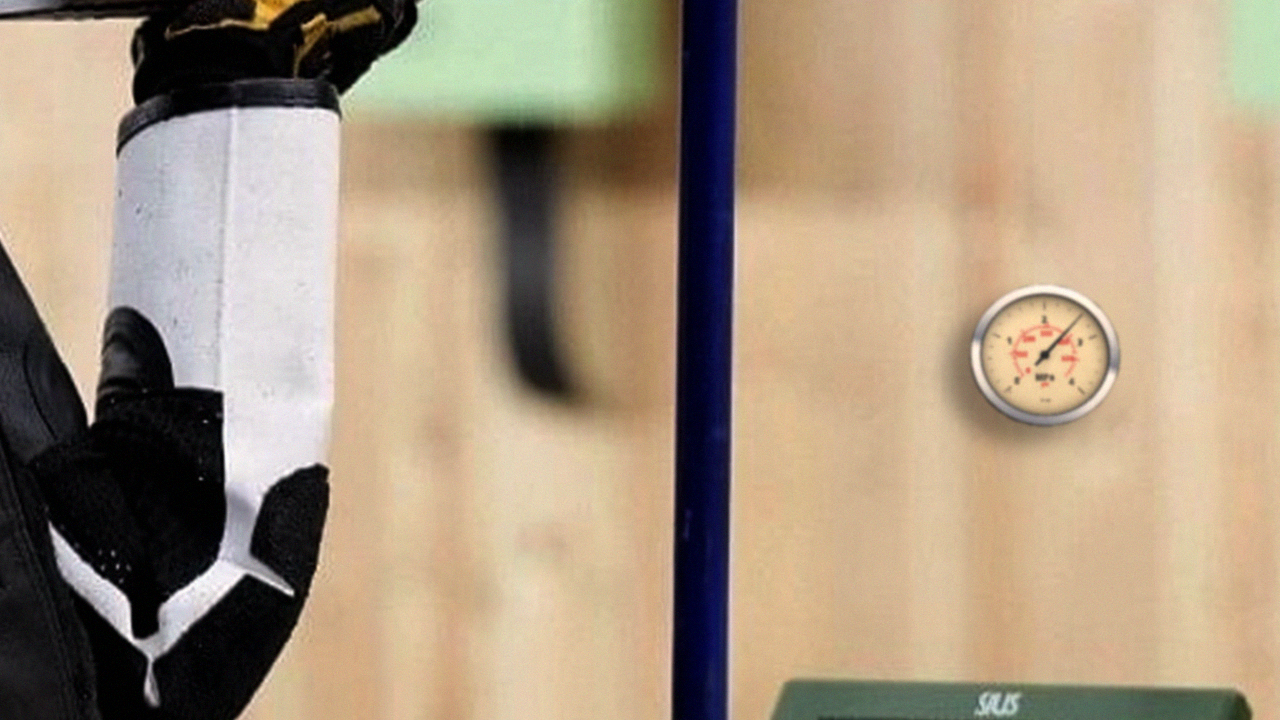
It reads 2.6; MPa
